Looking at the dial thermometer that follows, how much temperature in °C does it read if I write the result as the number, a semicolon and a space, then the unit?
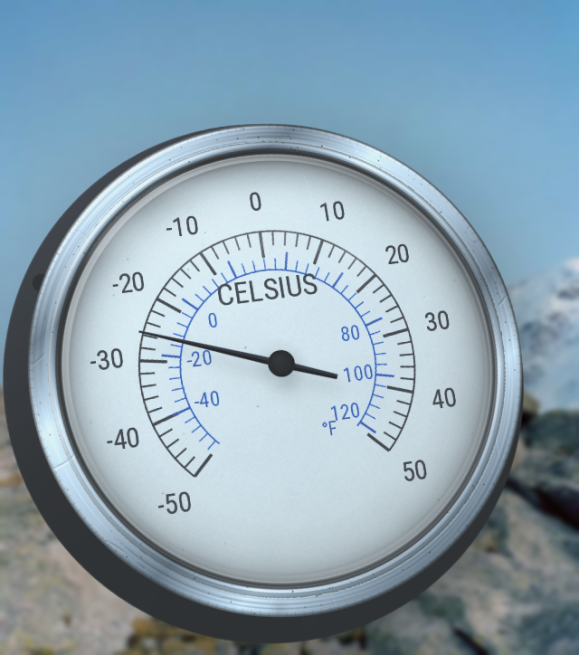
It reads -26; °C
